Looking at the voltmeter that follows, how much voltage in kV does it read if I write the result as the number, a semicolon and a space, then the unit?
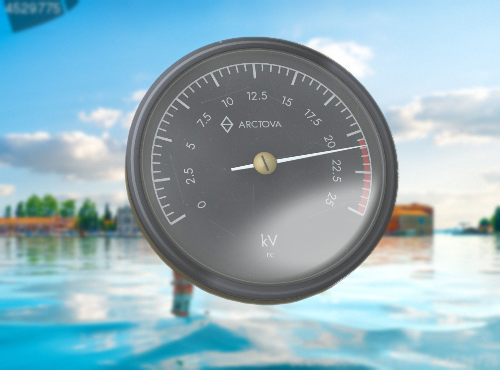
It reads 21; kV
